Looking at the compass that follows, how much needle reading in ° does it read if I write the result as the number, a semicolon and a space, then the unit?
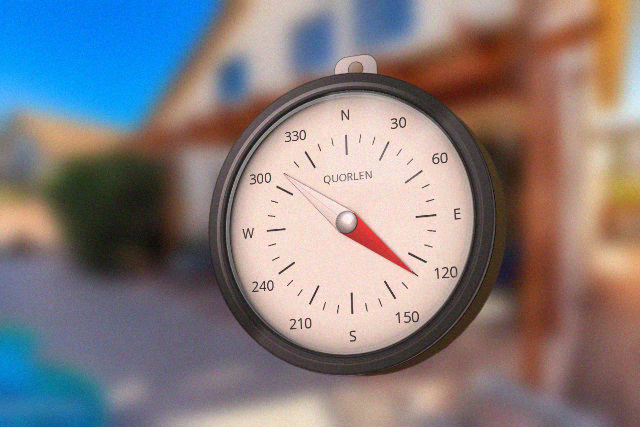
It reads 130; °
